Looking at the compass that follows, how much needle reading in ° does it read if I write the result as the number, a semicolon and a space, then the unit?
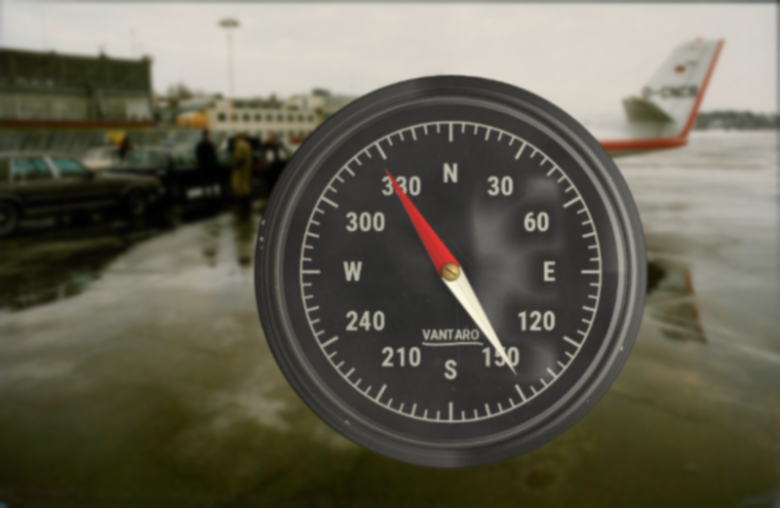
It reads 327.5; °
